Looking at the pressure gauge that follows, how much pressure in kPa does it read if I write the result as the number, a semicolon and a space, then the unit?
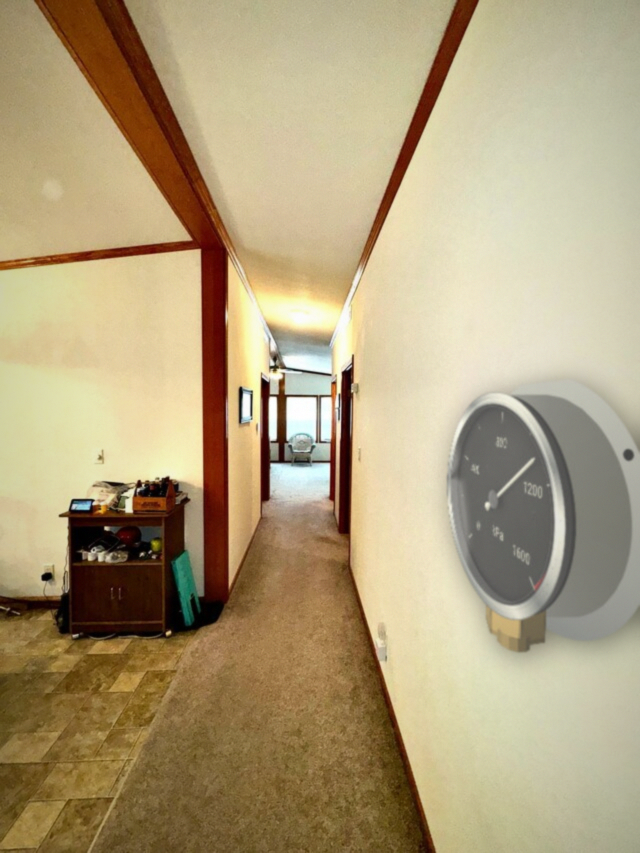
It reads 1100; kPa
